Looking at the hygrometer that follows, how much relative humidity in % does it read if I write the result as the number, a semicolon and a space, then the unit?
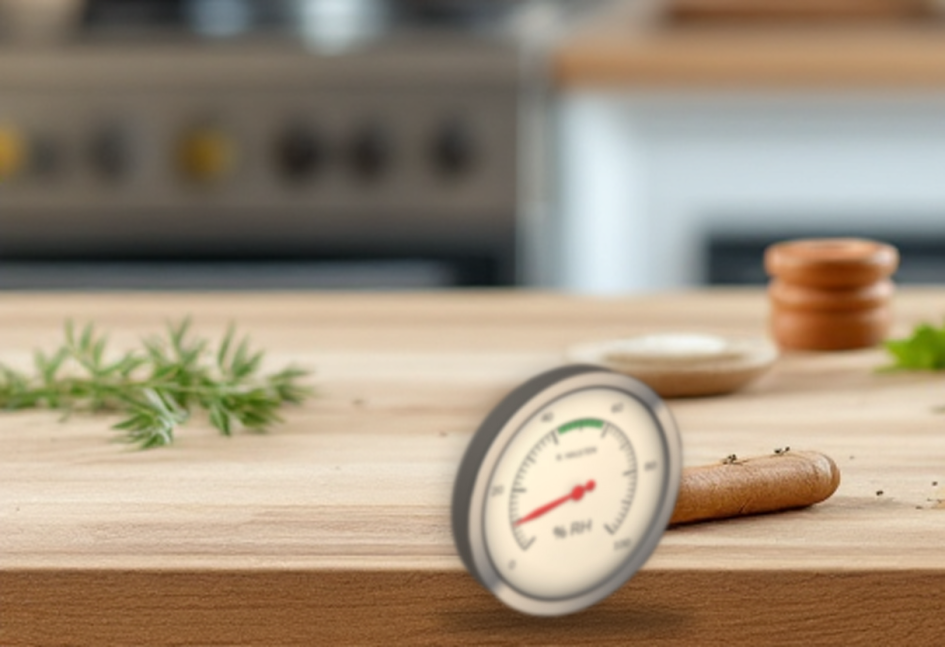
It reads 10; %
